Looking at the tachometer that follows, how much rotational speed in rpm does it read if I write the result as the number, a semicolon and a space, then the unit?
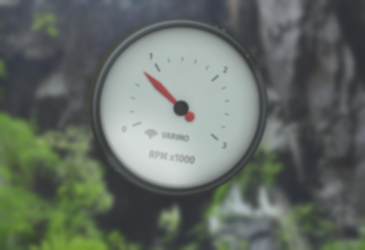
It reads 800; rpm
